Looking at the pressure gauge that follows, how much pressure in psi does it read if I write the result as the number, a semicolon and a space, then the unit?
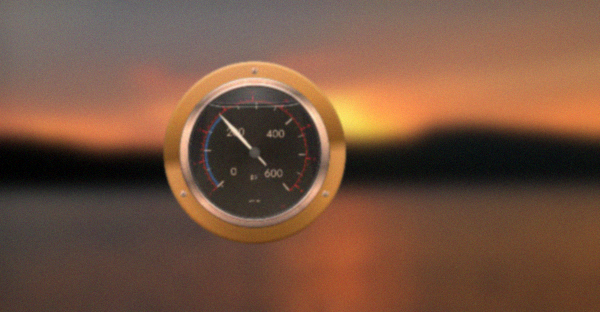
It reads 200; psi
